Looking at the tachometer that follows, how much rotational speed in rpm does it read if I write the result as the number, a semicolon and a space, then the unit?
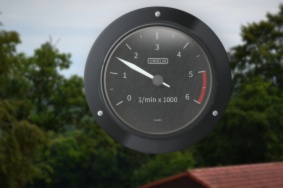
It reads 1500; rpm
